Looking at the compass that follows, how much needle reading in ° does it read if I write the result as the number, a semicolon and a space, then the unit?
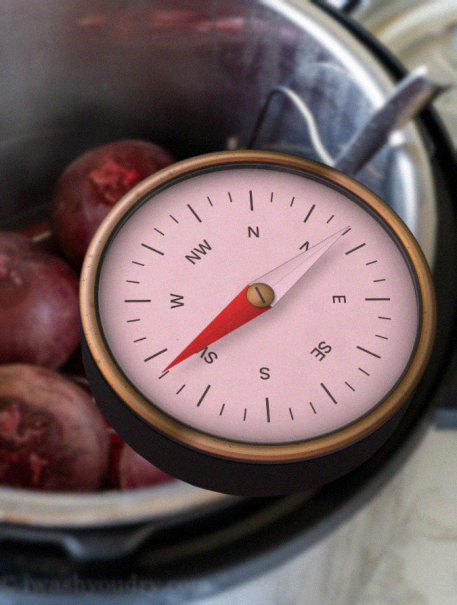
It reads 230; °
